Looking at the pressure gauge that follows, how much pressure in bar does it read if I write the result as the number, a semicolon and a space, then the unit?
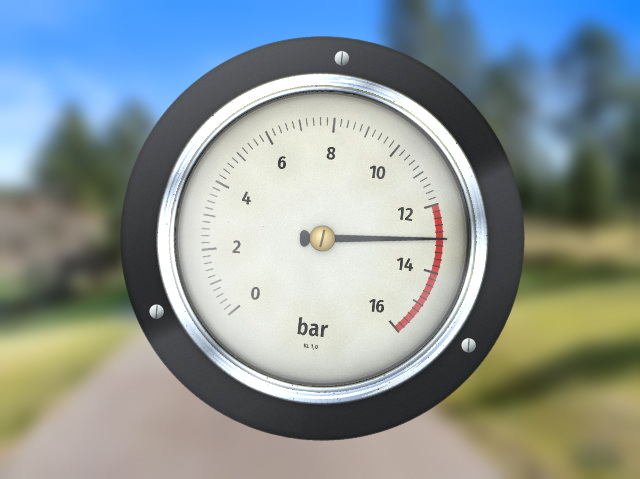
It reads 13; bar
